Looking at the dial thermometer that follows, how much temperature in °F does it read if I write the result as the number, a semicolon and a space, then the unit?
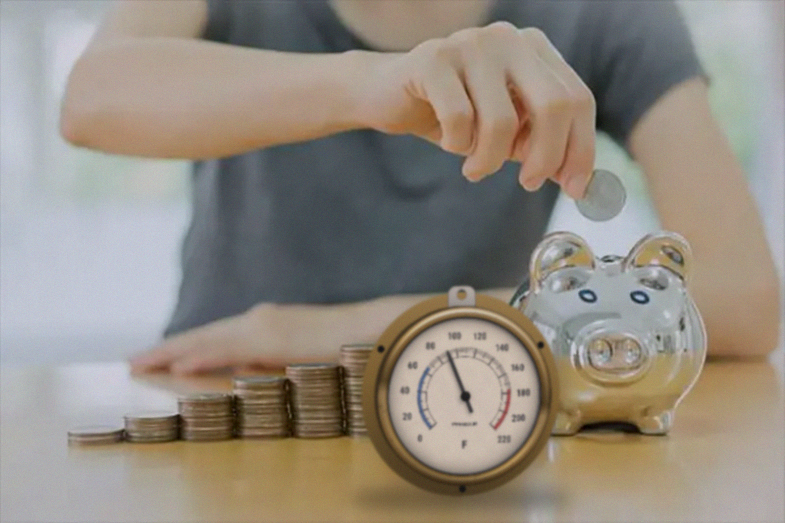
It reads 90; °F
